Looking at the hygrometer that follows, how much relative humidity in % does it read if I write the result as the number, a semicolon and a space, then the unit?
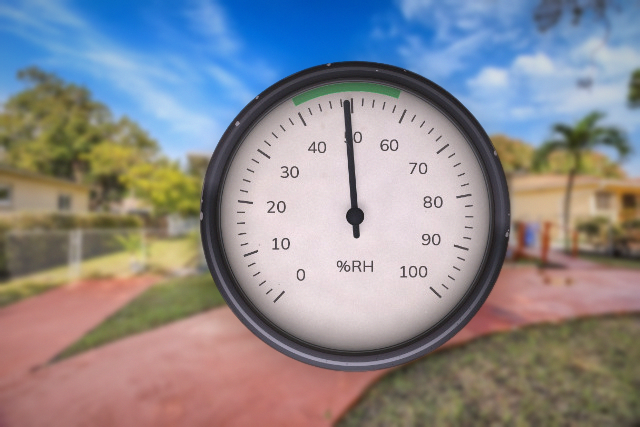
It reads 49; %
